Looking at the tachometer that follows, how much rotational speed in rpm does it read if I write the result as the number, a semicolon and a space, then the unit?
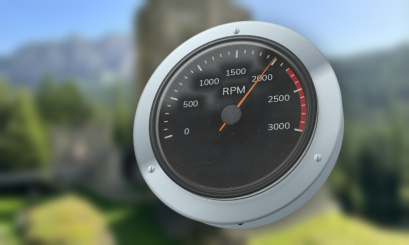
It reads 2000; rpm
